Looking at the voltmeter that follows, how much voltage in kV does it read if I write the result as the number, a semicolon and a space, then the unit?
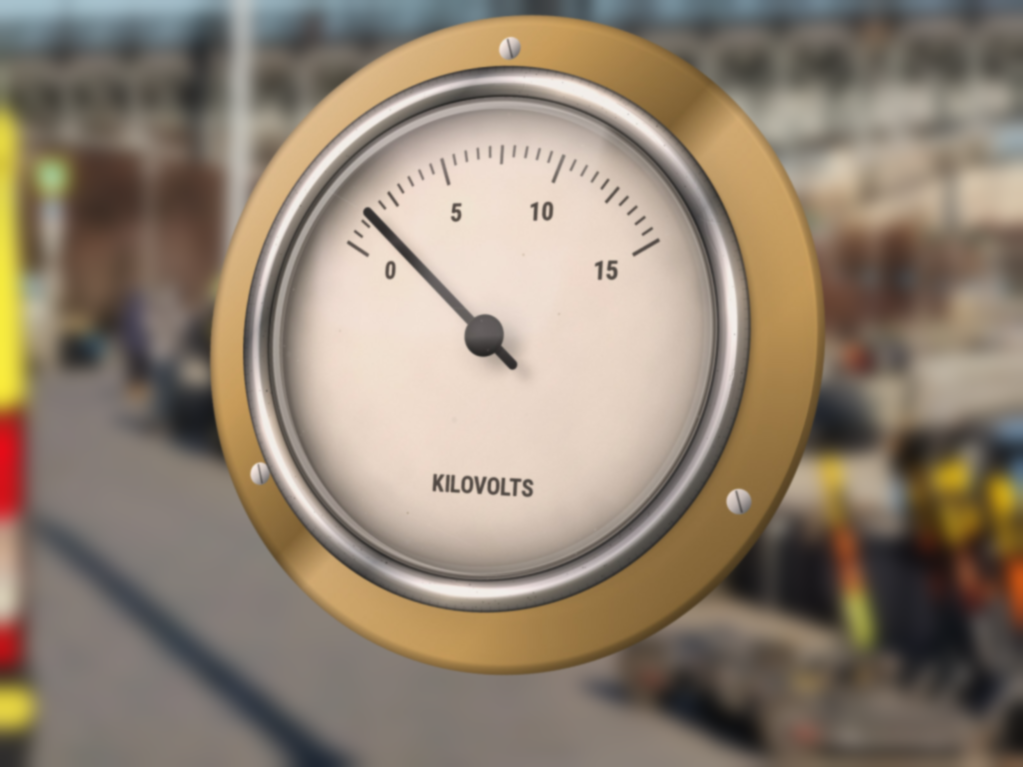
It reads 1.5; kV
